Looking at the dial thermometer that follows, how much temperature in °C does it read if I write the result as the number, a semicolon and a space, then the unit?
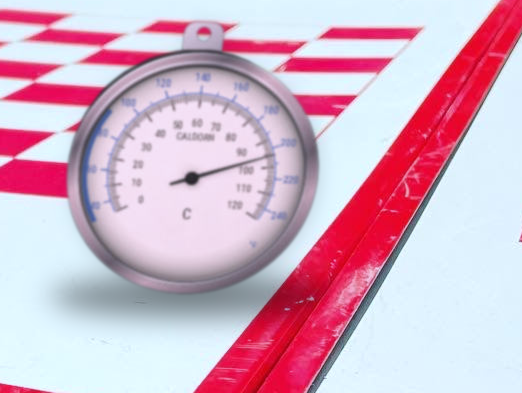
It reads 95; °C
